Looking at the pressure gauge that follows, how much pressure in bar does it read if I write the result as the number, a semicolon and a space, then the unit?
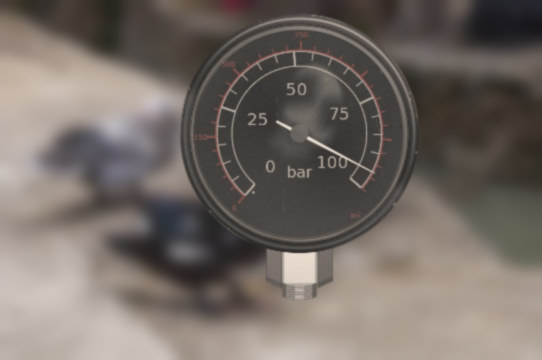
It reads 95; bar
